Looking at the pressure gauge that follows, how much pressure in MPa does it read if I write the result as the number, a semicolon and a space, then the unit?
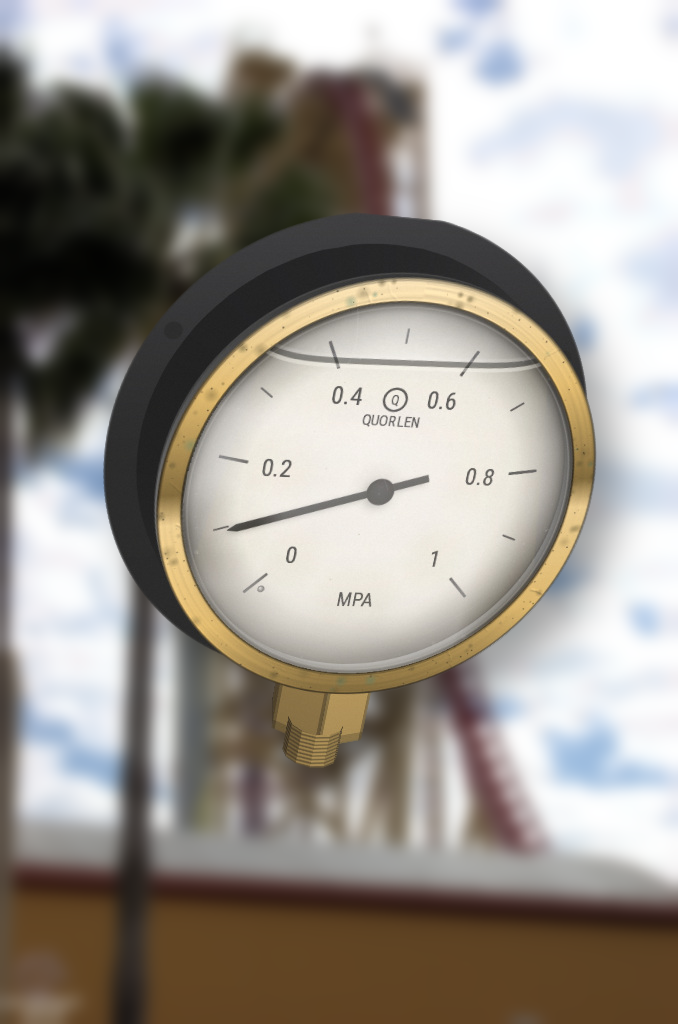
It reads 0.1; MPa
